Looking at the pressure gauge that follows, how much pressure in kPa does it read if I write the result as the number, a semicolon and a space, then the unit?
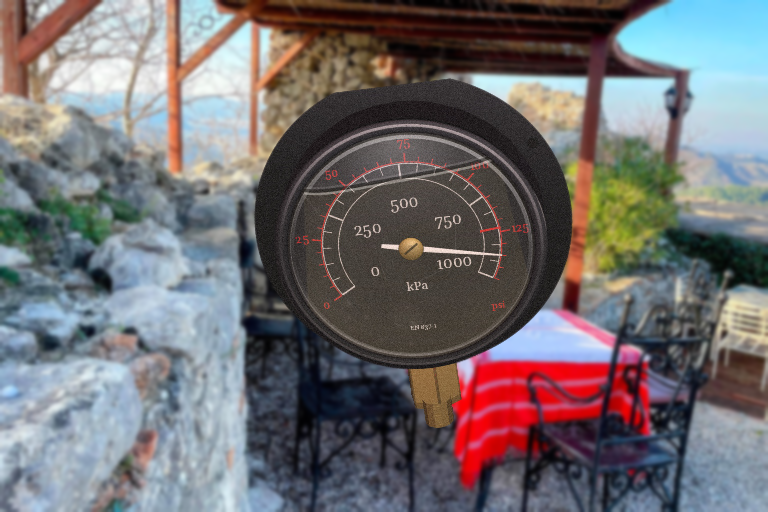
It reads 925; kPa
